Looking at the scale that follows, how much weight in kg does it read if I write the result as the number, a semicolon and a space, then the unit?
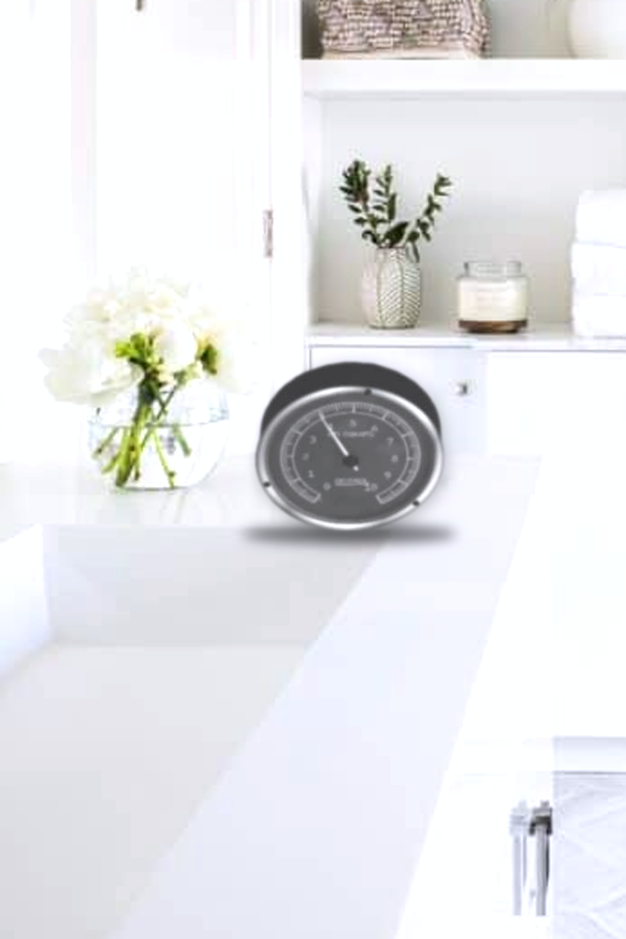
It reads 4; kg
